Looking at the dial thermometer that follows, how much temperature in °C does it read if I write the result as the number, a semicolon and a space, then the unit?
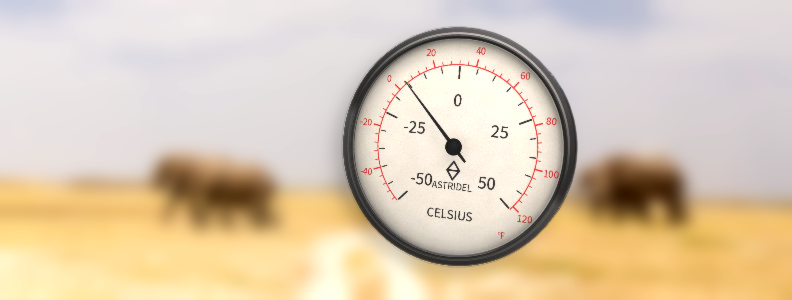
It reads -15; °C
